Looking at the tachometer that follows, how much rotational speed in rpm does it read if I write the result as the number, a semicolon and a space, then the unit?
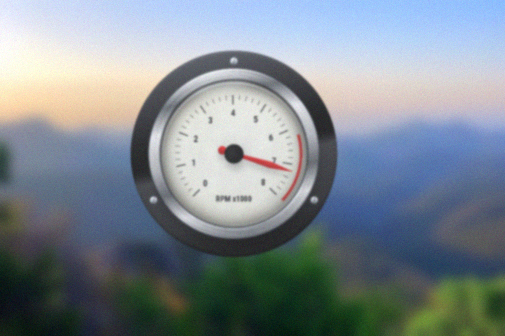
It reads 7200; rpm
